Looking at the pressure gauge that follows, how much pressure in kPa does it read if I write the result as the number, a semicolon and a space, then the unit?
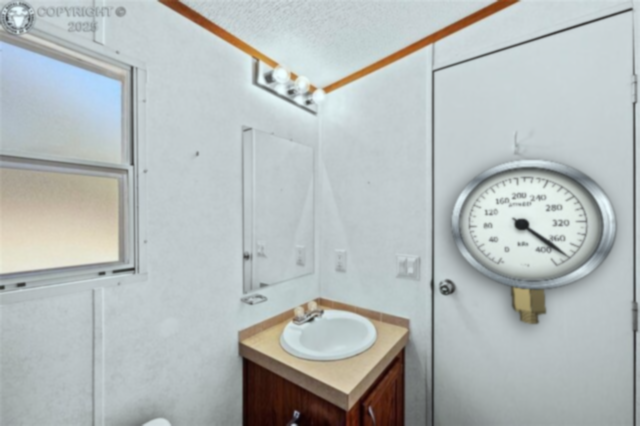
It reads 380; kPa
